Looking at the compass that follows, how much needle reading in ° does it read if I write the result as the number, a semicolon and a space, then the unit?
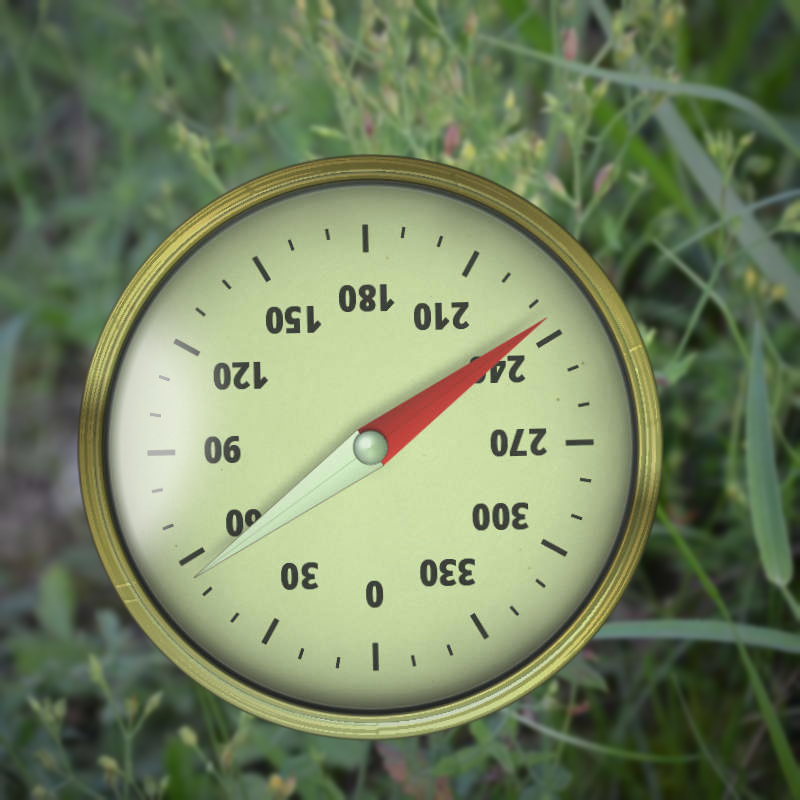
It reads 235; °
